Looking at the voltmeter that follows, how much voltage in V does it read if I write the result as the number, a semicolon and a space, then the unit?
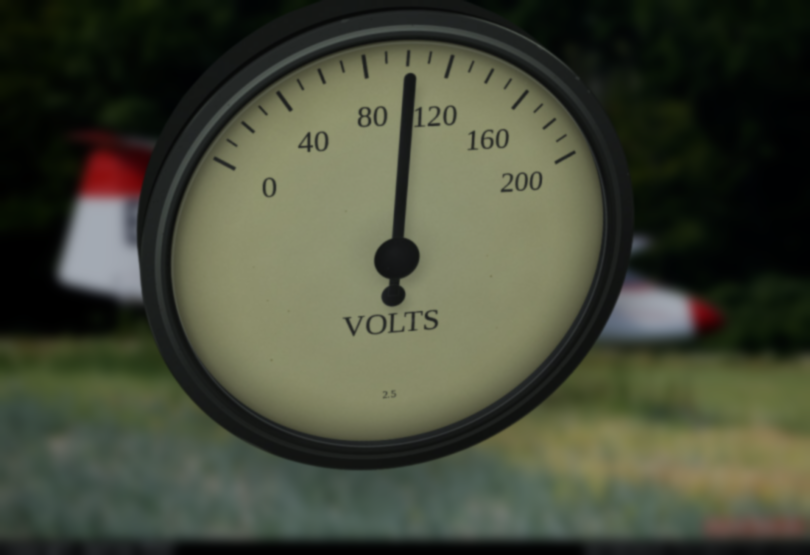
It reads 100; V
